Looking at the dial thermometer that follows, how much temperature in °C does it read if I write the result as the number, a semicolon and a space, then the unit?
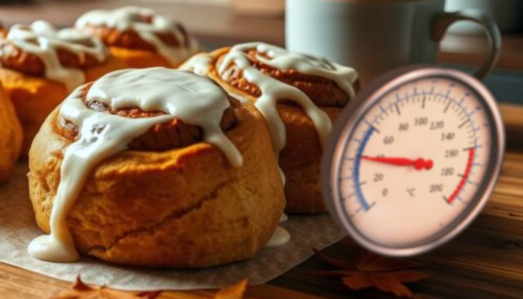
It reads 40; °C
